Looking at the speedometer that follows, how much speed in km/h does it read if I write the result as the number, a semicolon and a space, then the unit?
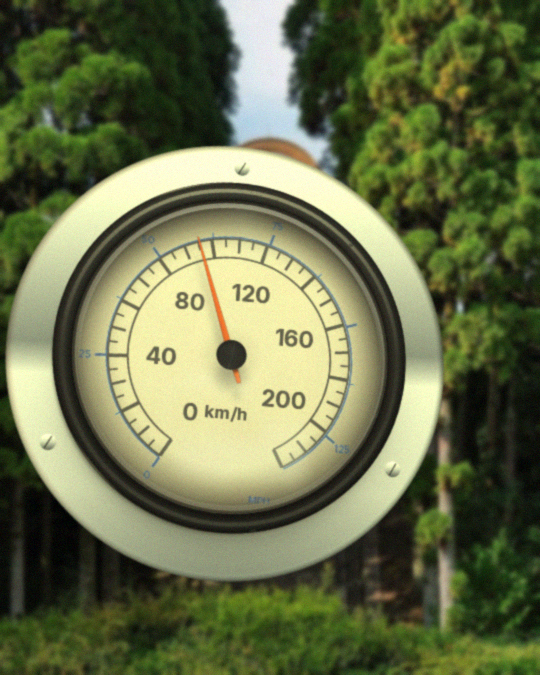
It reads 95; km/h
